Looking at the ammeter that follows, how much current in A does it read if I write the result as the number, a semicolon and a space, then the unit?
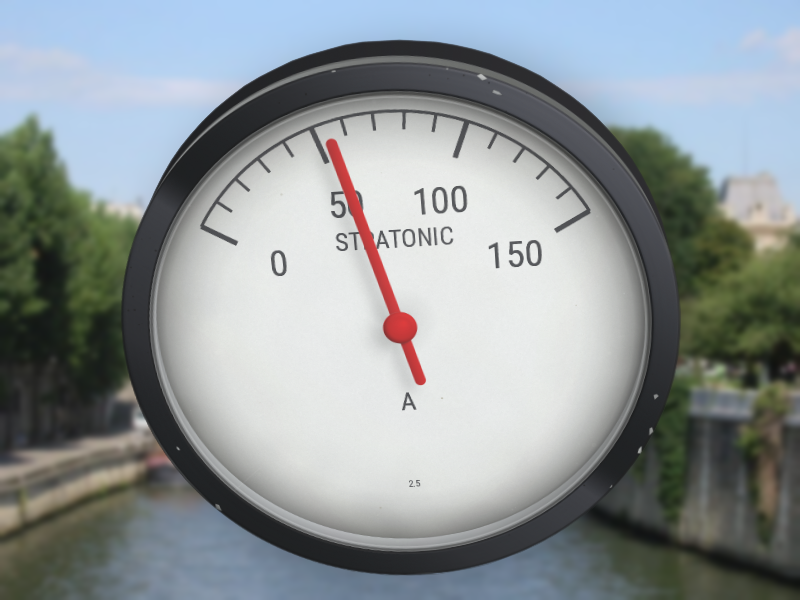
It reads 55; A
